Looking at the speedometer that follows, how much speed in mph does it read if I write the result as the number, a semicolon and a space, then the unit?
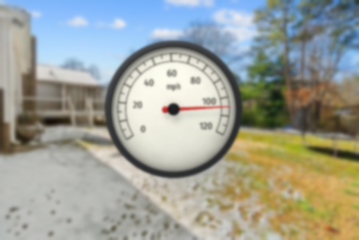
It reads 105; mph
